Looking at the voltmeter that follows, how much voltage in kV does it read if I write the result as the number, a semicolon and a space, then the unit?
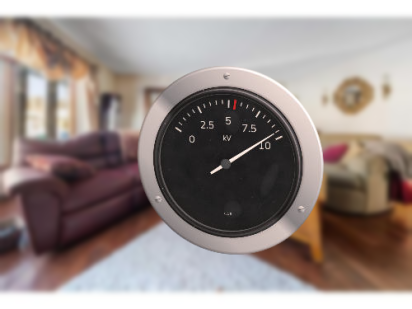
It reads 9.5; kV
